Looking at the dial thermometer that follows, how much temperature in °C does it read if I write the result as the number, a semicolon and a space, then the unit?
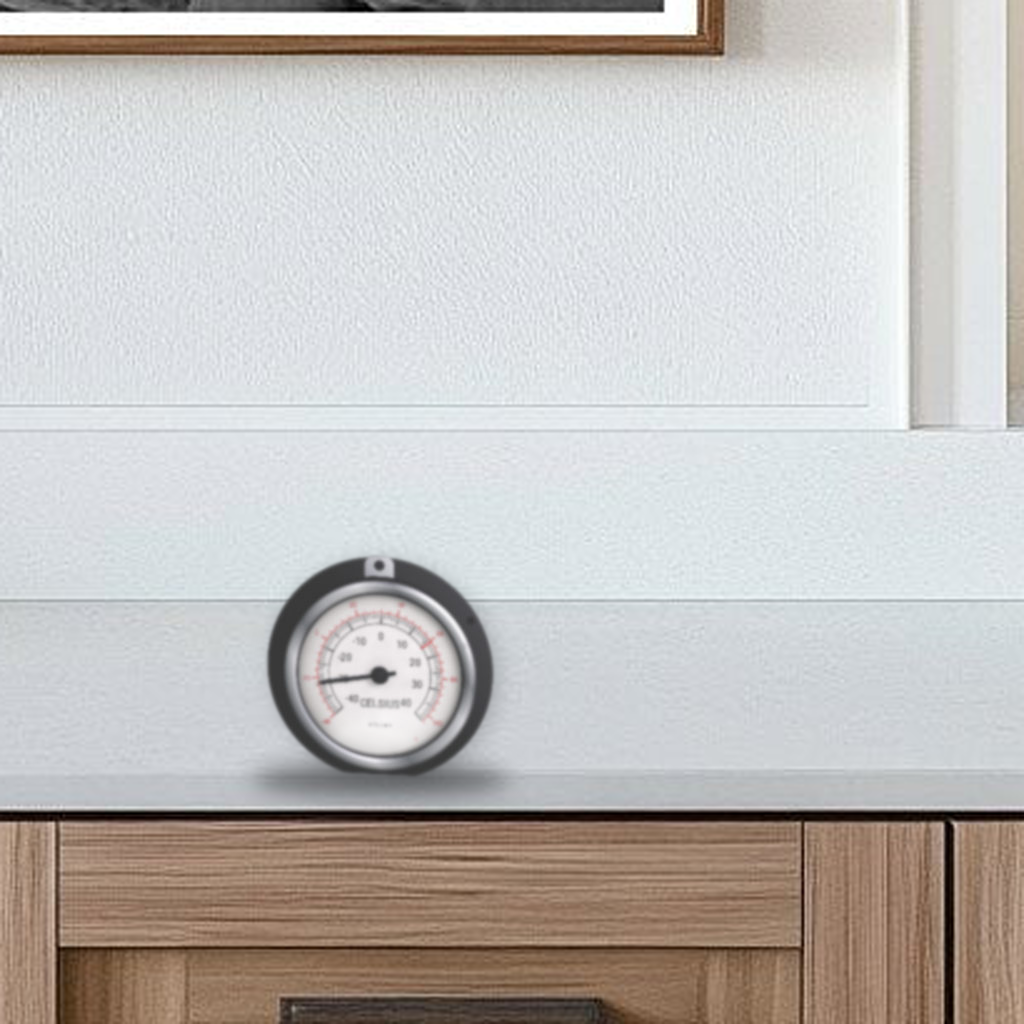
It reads -30; °C
